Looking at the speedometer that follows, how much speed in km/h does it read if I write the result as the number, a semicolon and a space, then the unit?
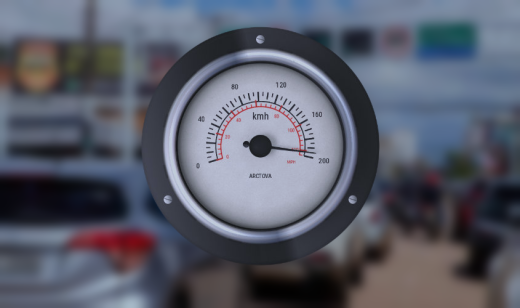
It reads 195; km/h
